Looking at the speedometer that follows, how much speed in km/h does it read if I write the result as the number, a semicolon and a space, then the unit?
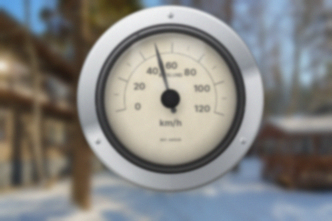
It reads 50; km/h
